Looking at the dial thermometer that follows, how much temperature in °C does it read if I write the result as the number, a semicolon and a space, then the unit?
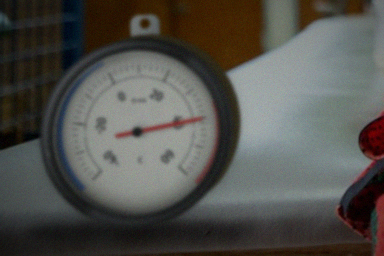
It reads 40; °C
